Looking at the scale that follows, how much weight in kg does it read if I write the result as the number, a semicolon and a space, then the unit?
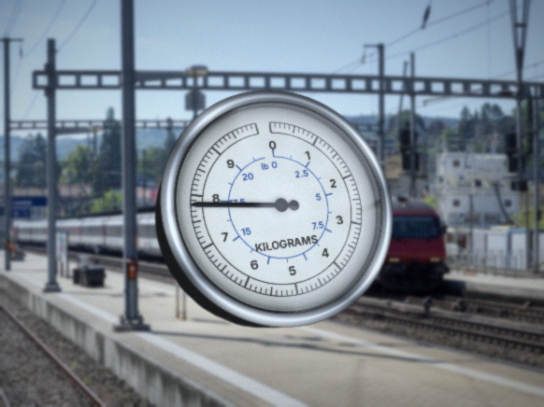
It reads 7.8; kg
